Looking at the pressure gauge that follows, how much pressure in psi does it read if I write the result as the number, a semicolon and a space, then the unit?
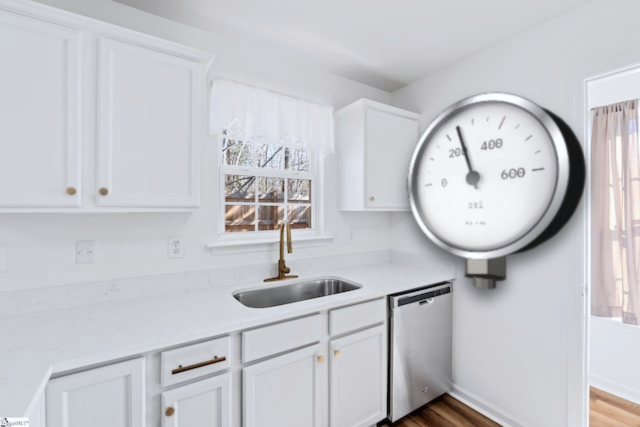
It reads 250; psi
